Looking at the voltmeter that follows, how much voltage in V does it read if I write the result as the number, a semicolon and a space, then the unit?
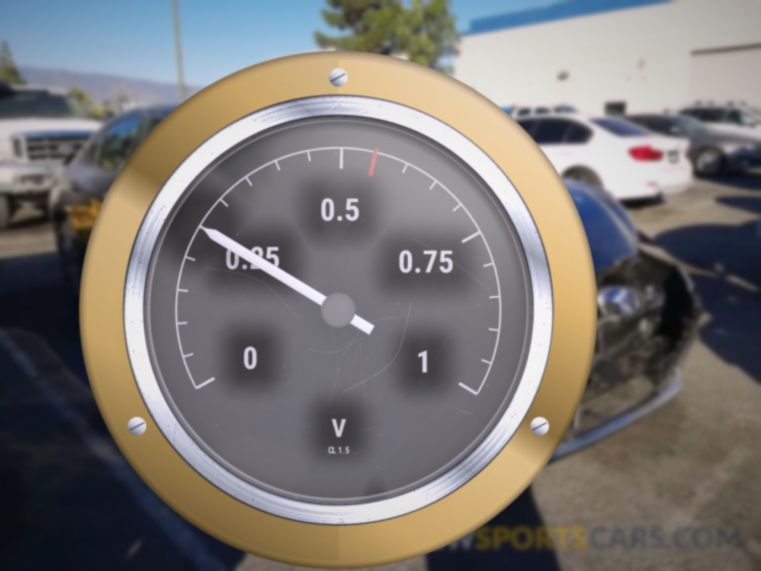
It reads 0.25; V
